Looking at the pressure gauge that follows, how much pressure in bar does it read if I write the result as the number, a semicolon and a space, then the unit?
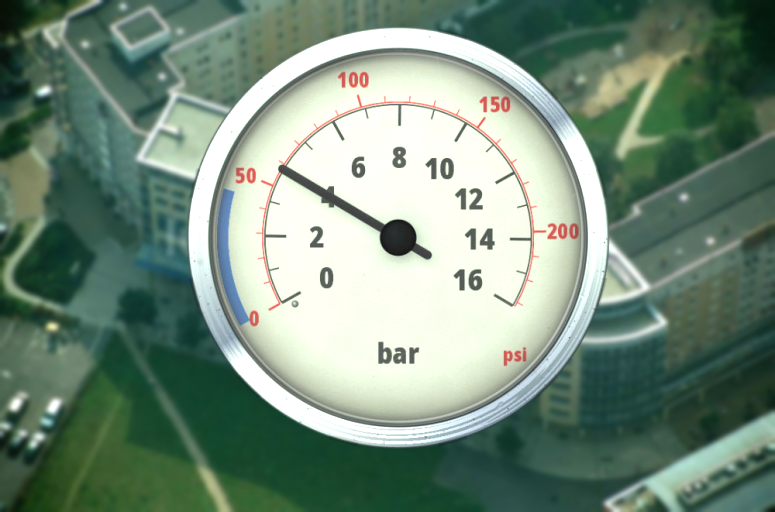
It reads 4; bar
